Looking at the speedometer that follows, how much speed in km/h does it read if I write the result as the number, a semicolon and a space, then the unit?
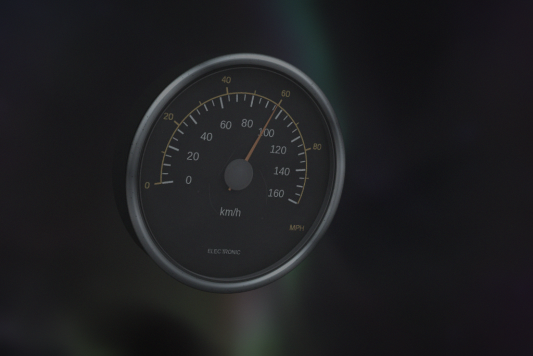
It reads 95; km/h
